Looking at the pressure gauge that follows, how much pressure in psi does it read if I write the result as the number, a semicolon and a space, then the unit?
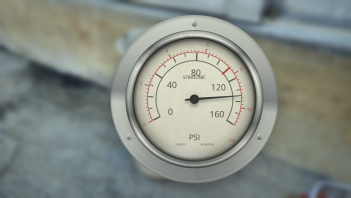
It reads 135; psi
